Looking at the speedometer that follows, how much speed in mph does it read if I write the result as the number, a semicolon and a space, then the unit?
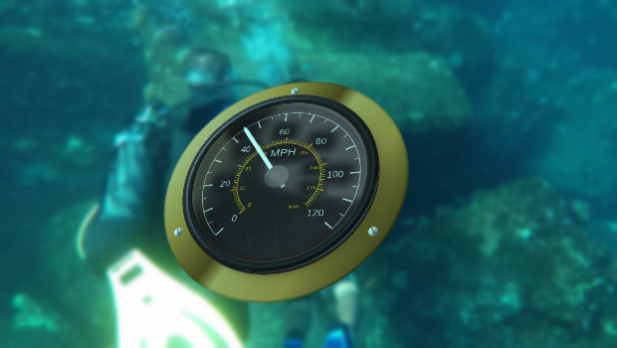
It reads 45; mph
